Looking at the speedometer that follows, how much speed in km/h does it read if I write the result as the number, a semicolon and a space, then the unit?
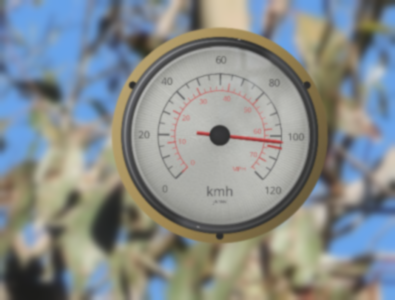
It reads 102.5; km/h
